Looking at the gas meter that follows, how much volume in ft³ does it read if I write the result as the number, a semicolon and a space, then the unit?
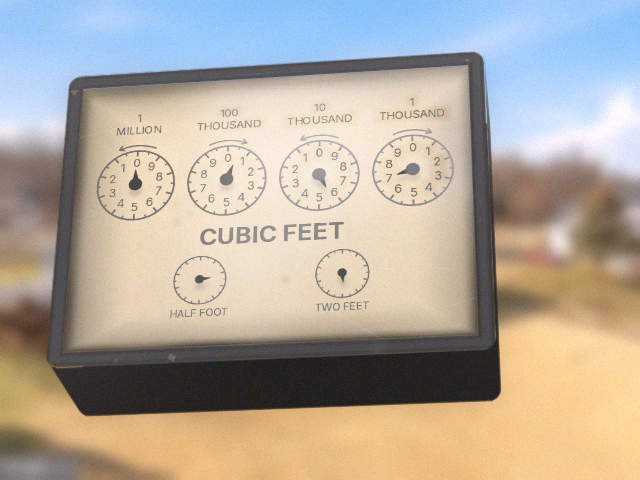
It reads 5700; ft³
